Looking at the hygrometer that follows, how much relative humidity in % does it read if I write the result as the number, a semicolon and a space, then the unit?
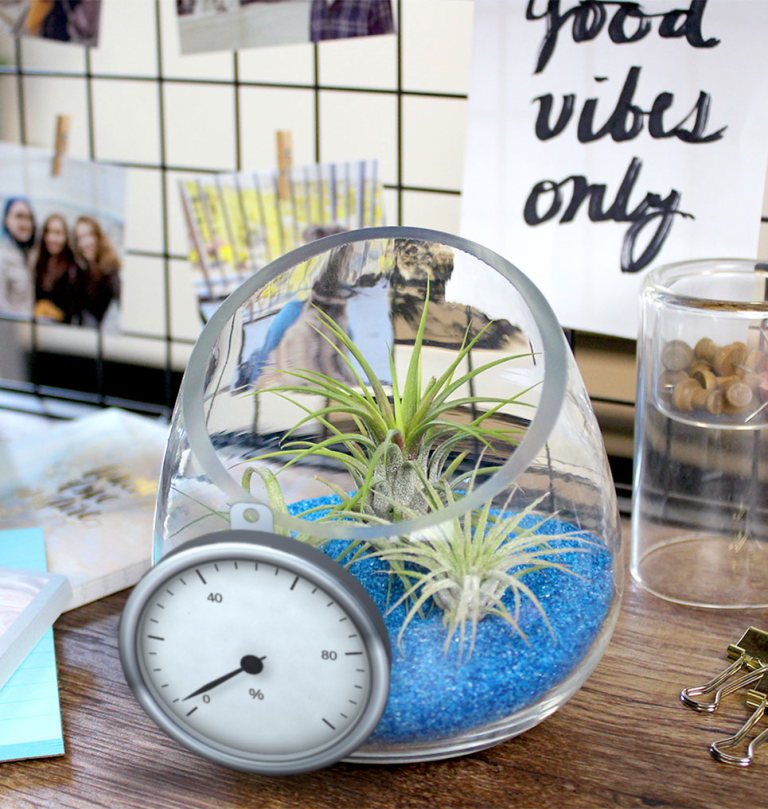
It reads 4; %
